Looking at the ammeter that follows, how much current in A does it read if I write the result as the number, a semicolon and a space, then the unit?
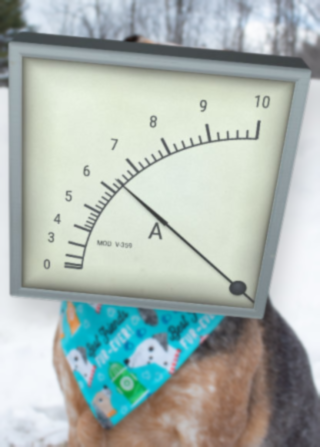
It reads 6.4; A
